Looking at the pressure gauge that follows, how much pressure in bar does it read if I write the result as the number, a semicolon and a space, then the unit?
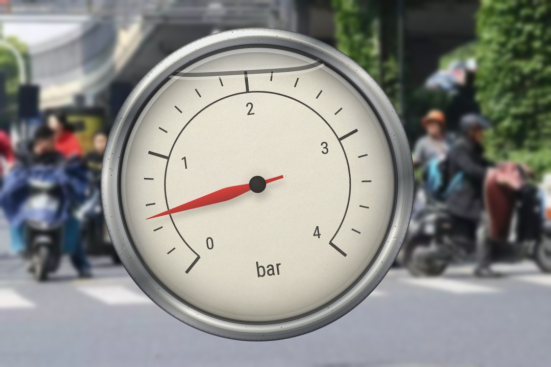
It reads 0.5; bar
